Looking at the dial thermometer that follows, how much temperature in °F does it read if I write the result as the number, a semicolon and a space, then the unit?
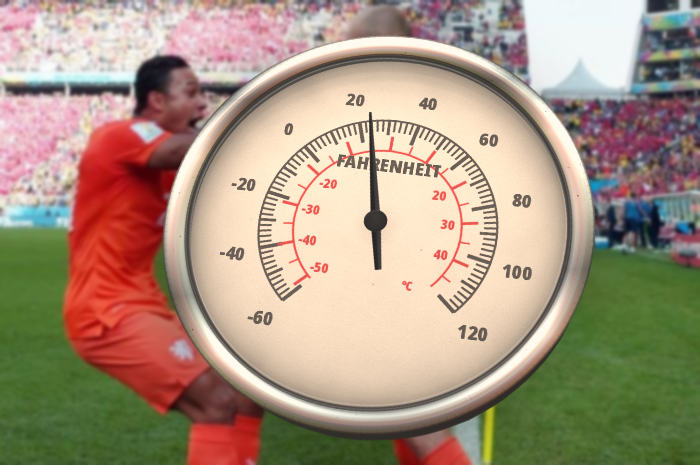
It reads 24; °F
